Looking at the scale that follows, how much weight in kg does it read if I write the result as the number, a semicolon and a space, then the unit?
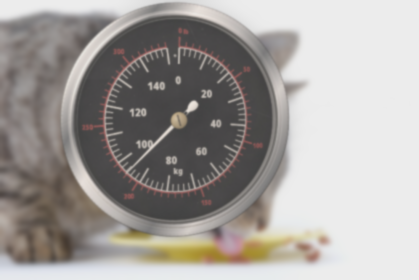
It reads 96; kg
